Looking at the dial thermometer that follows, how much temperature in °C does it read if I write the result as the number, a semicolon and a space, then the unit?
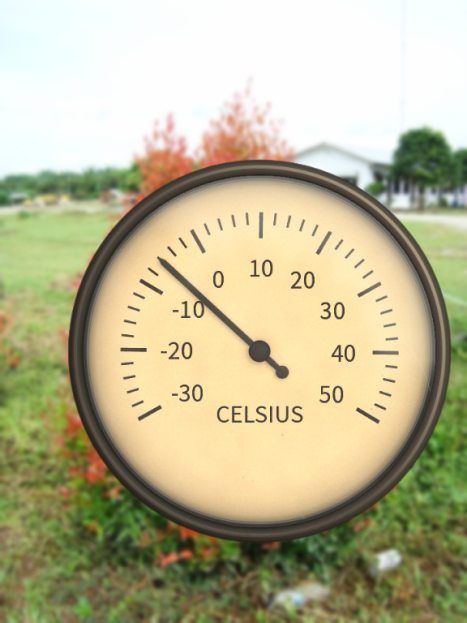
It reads -6; °C
